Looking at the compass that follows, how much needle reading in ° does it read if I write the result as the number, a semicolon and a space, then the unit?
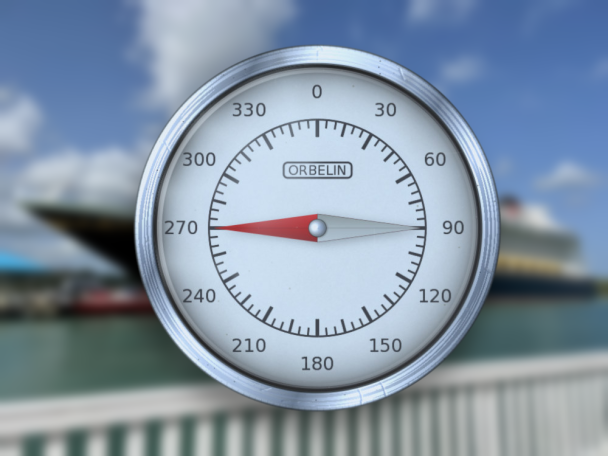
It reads 270; °
